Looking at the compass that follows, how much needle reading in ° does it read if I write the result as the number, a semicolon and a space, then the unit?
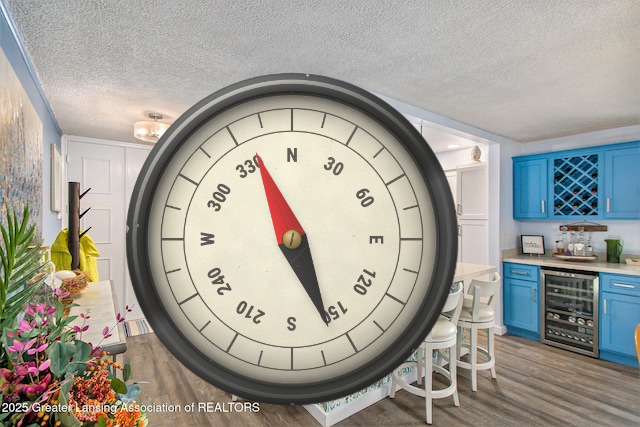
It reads 337.5; °
